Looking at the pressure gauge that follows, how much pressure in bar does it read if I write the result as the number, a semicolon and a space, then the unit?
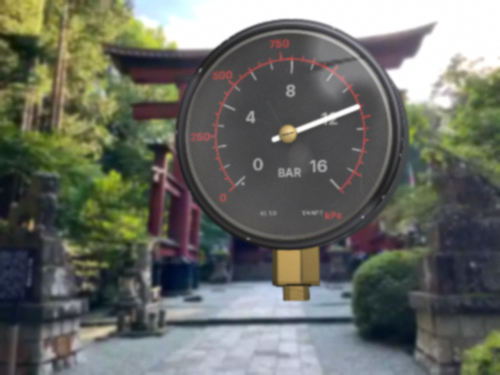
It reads 12; bar
